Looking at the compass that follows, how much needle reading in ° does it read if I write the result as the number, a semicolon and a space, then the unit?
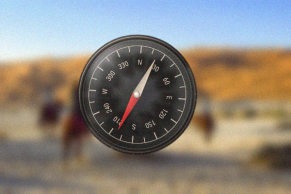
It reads 202.5; °
